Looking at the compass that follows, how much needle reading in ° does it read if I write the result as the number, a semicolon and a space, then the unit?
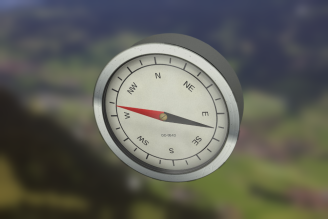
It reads 285; °
